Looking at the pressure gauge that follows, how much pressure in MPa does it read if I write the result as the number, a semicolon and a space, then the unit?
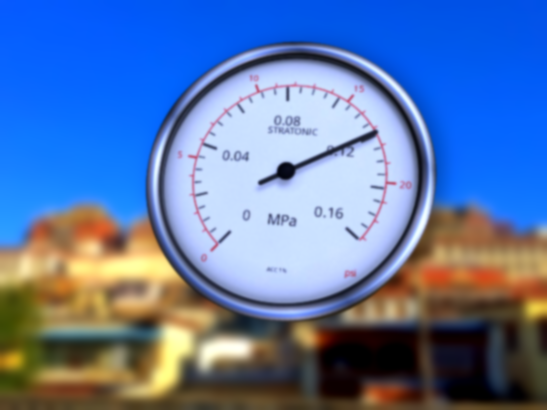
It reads 0.12; MPa
